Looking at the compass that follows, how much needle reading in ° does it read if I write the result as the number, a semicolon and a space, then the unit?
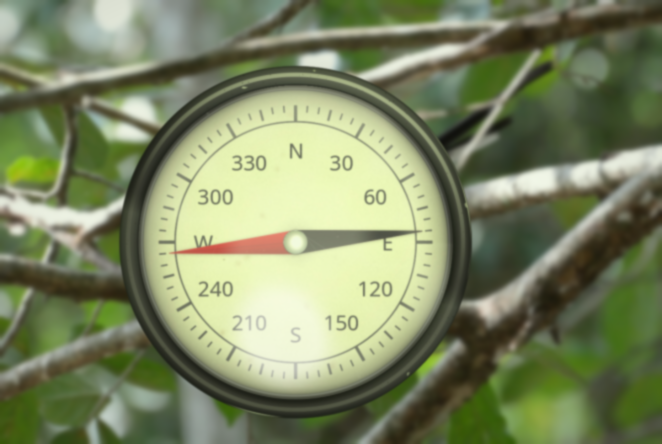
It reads 265; °
